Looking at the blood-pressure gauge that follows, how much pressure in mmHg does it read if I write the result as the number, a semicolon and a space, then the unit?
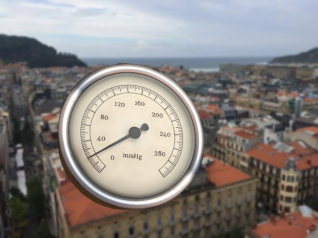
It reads 20; mmHg
